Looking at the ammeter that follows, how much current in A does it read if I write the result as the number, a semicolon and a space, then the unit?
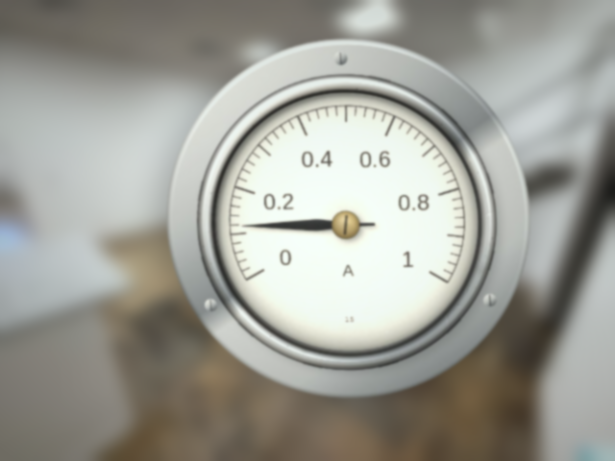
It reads 0.12; A
